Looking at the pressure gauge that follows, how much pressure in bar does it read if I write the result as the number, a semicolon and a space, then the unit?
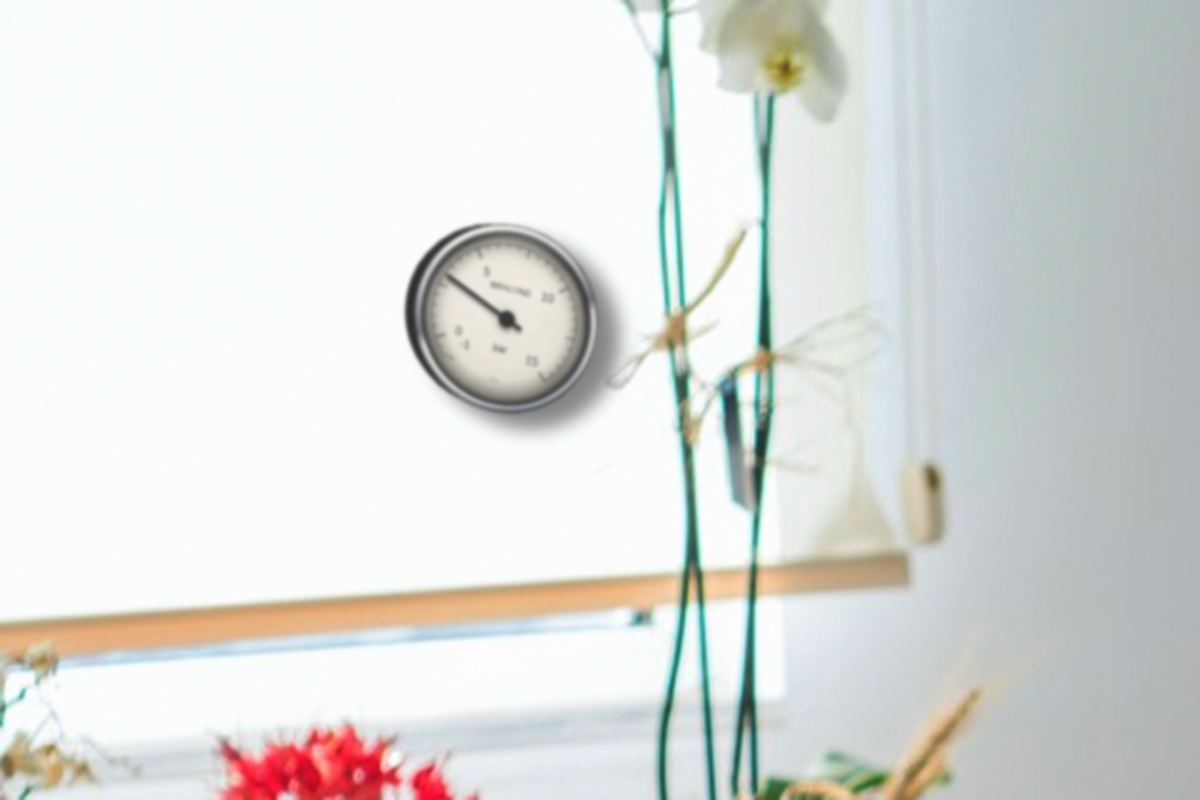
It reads 3; bar
